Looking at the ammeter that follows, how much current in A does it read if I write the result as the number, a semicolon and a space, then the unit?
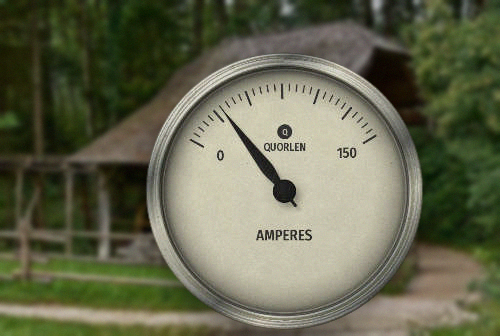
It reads 30; A
